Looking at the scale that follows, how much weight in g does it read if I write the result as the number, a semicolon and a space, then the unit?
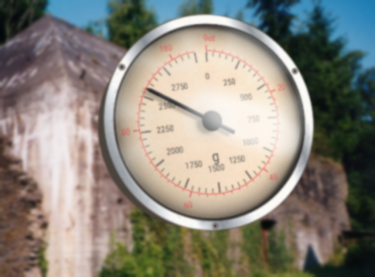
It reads 2550; g
